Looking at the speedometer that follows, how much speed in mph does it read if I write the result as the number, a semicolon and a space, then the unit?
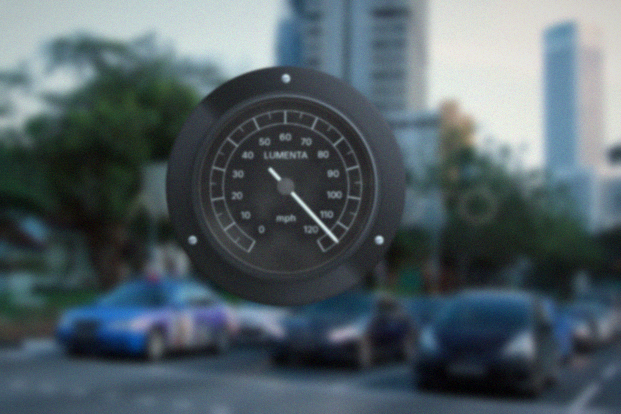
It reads 115; mph
